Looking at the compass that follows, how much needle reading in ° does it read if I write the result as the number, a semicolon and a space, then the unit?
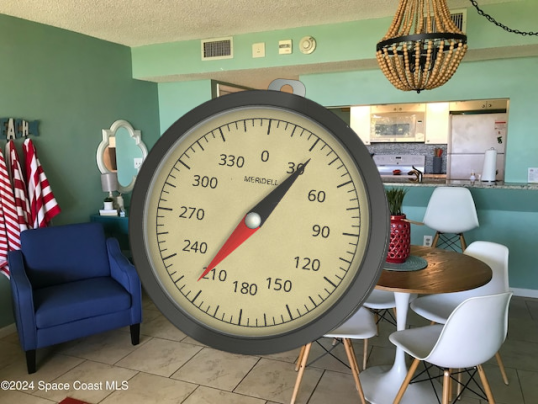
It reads 215; °
